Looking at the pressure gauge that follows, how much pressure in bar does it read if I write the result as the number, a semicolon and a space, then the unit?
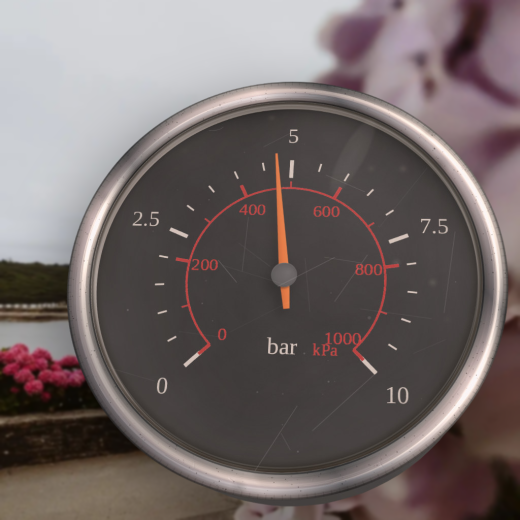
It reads 4.75; bar
